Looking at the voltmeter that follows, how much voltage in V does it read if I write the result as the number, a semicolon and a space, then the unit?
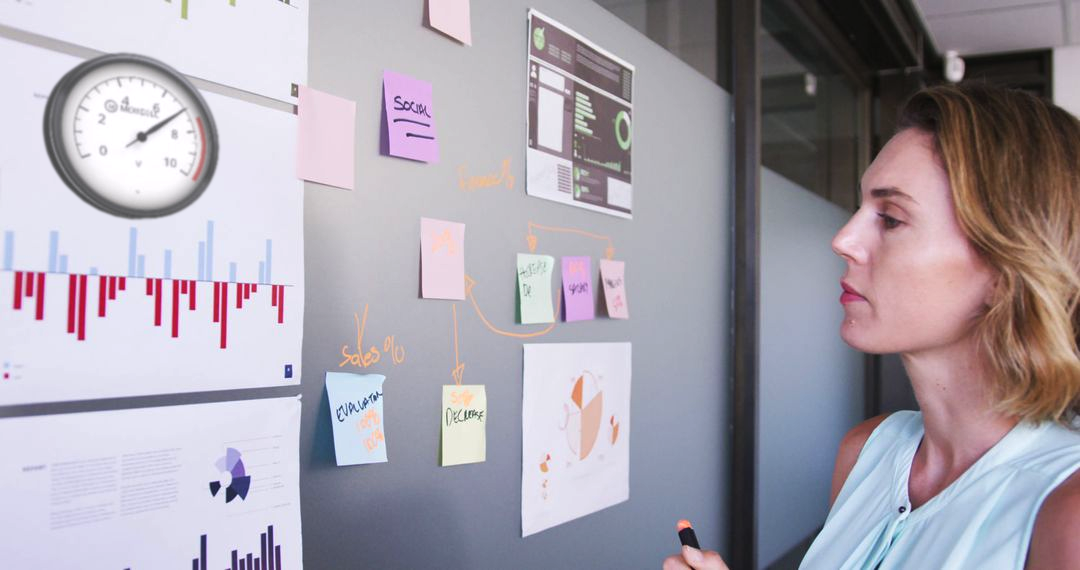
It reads 7; V
